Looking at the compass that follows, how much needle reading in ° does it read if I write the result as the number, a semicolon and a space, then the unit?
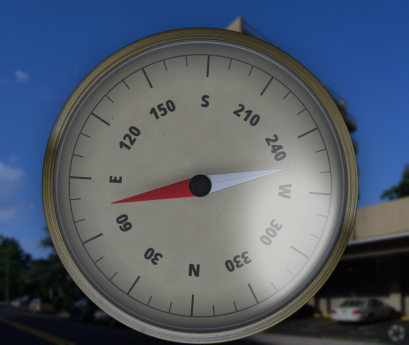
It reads 75; °
